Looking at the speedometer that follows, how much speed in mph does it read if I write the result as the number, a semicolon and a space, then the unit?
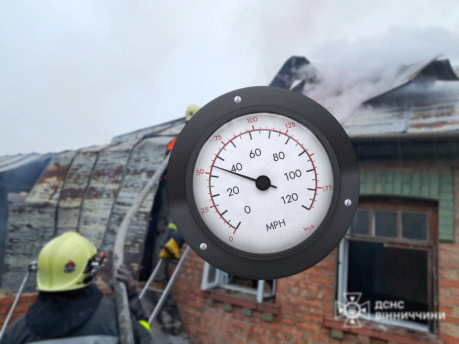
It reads 35; mph
